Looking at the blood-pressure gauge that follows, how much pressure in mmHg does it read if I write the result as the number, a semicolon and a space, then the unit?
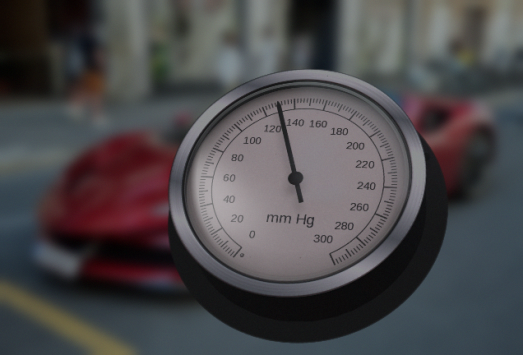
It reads 130; mmHg
